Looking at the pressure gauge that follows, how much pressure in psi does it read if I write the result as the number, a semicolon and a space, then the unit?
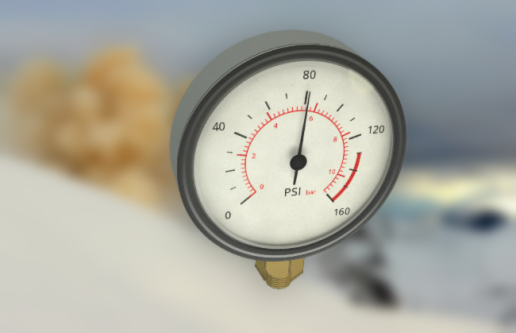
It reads 80; psi
